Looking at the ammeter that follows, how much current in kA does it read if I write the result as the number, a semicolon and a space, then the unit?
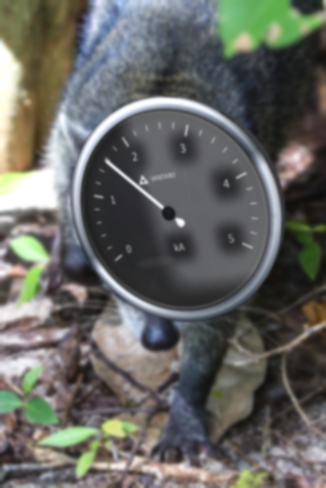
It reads 1.6; kA
